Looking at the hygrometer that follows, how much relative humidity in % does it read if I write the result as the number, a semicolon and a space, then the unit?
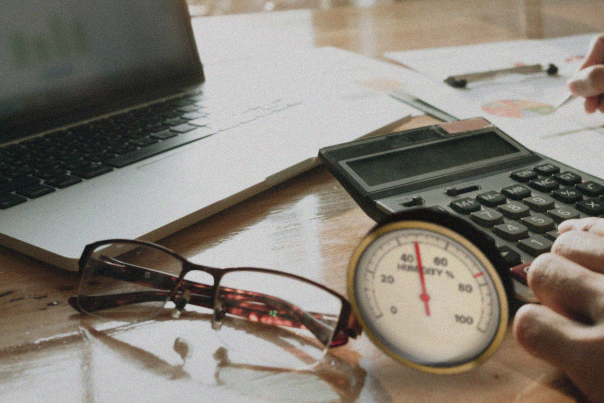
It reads 48; %
